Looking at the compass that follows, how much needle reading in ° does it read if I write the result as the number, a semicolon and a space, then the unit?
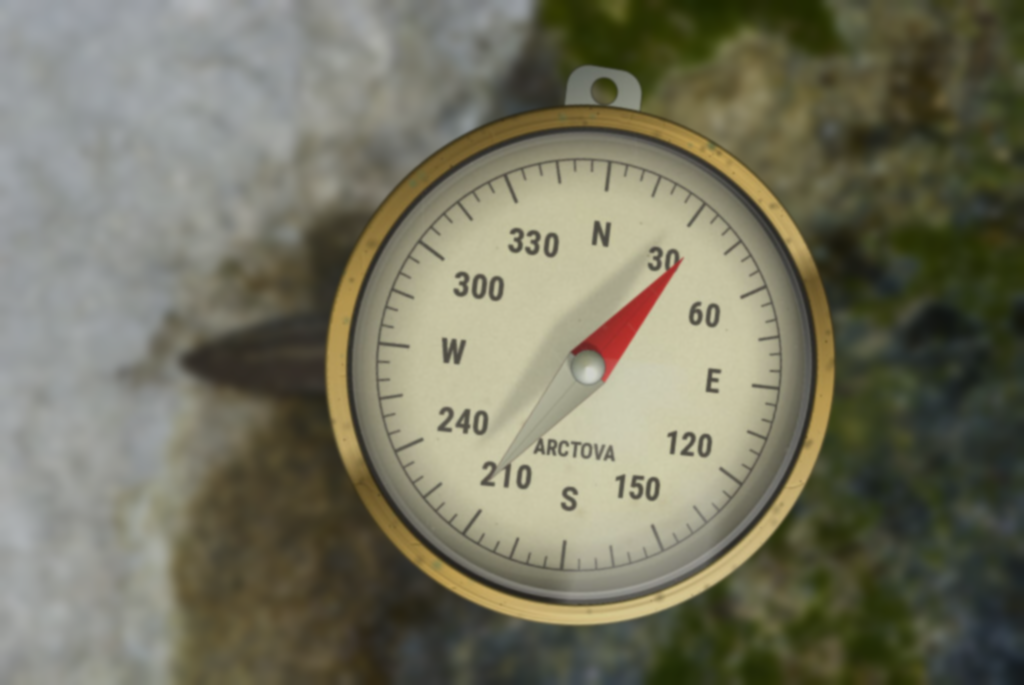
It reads 35; °
